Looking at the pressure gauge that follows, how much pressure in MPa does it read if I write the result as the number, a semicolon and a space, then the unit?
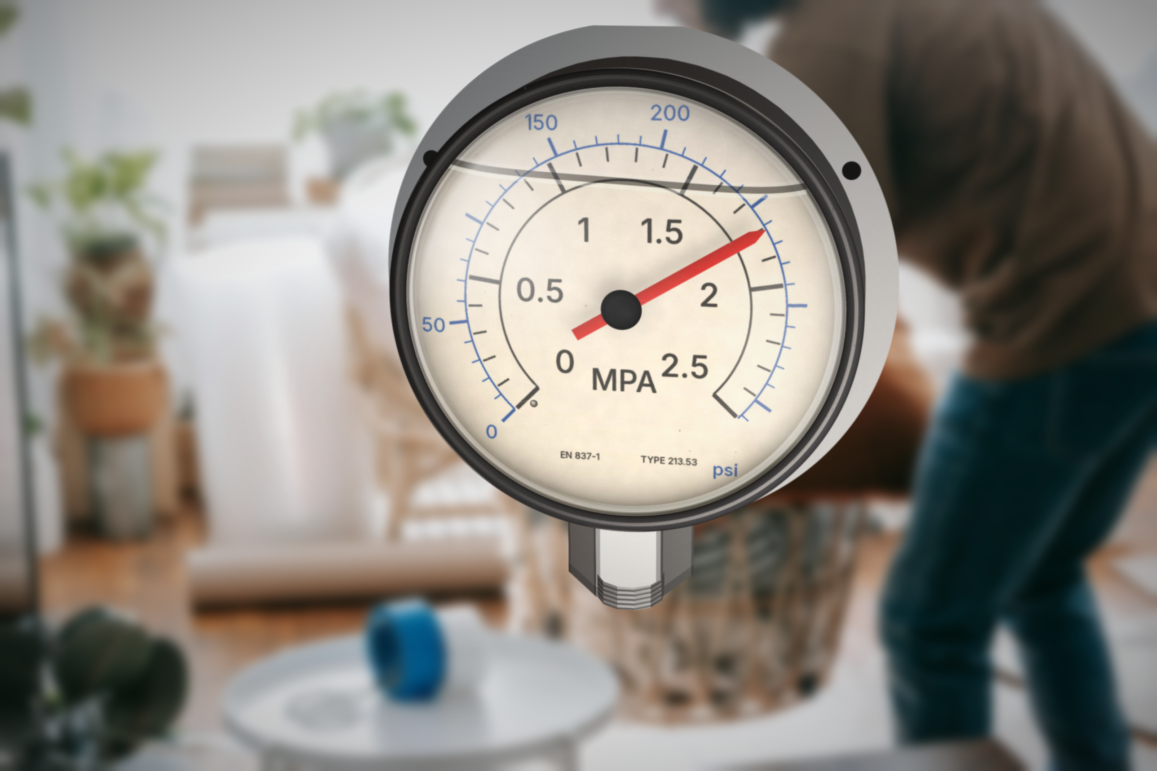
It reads 1.8; MPa
